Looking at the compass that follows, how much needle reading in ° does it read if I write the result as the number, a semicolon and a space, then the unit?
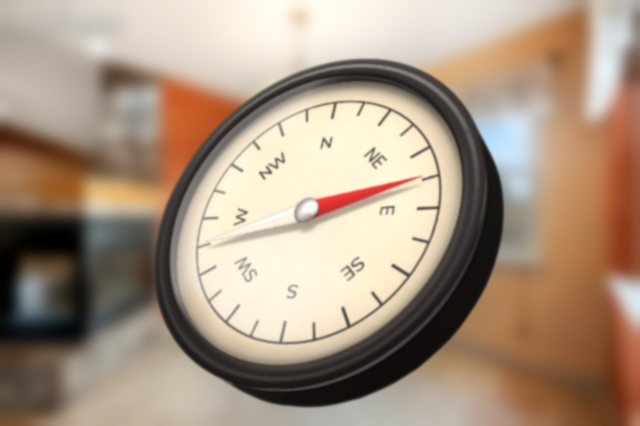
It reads 75; °
